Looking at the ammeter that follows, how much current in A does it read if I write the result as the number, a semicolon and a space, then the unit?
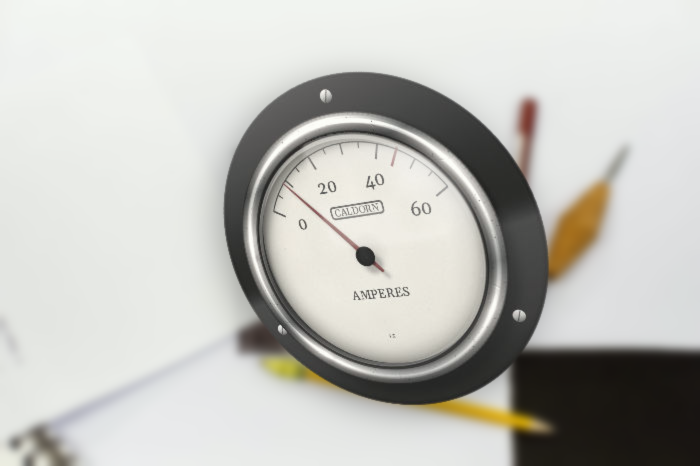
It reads 10; A
